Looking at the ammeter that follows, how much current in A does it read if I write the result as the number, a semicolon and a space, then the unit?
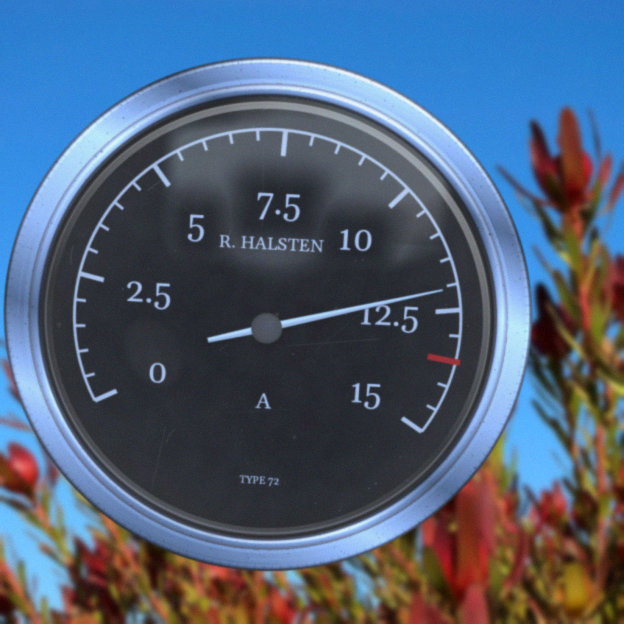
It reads 12; A
